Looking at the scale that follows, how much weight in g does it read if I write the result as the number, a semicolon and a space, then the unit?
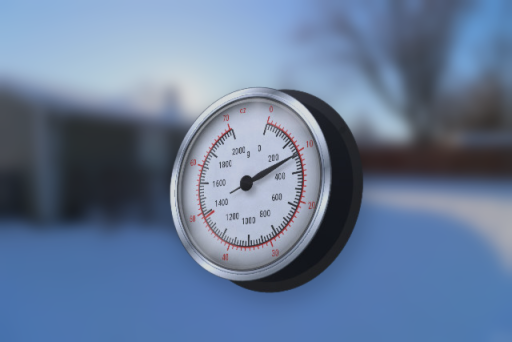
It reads 300; g
